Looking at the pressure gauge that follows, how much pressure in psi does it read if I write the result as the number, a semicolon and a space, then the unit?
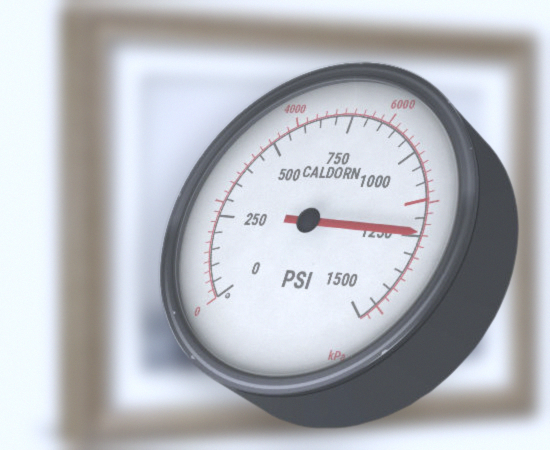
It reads 1250; psi
